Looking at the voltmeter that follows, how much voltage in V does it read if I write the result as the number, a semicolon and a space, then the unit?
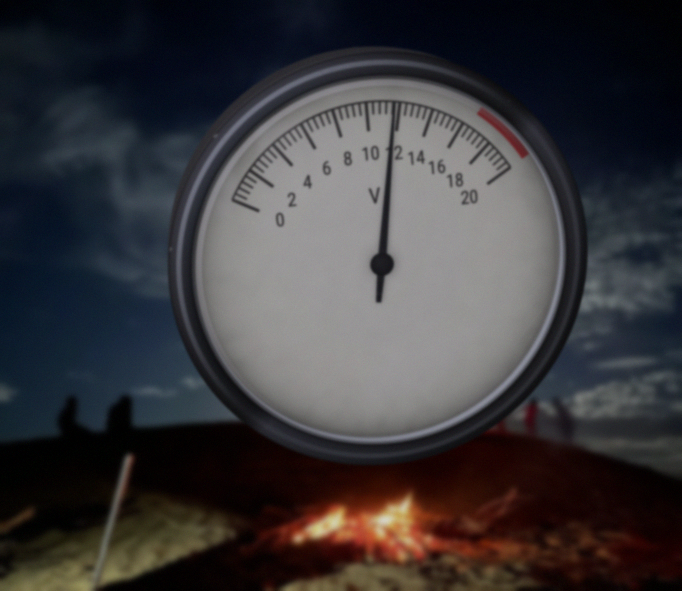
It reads 11.6; V
